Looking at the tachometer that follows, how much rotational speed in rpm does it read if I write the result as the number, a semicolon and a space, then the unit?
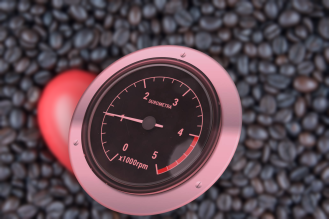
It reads 1000; rpm
